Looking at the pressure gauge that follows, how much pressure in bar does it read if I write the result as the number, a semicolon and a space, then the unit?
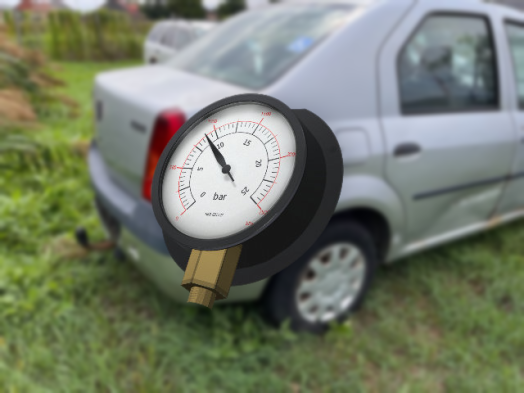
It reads 9; bar
